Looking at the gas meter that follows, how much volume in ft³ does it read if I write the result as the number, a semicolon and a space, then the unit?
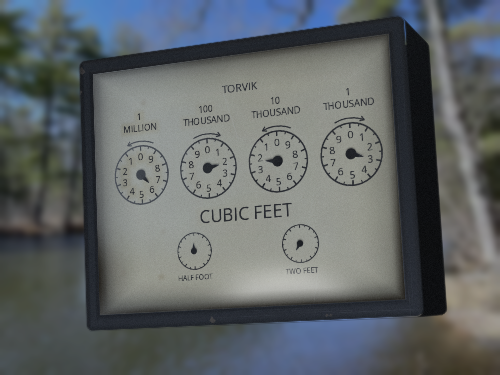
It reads 622300; ft³
